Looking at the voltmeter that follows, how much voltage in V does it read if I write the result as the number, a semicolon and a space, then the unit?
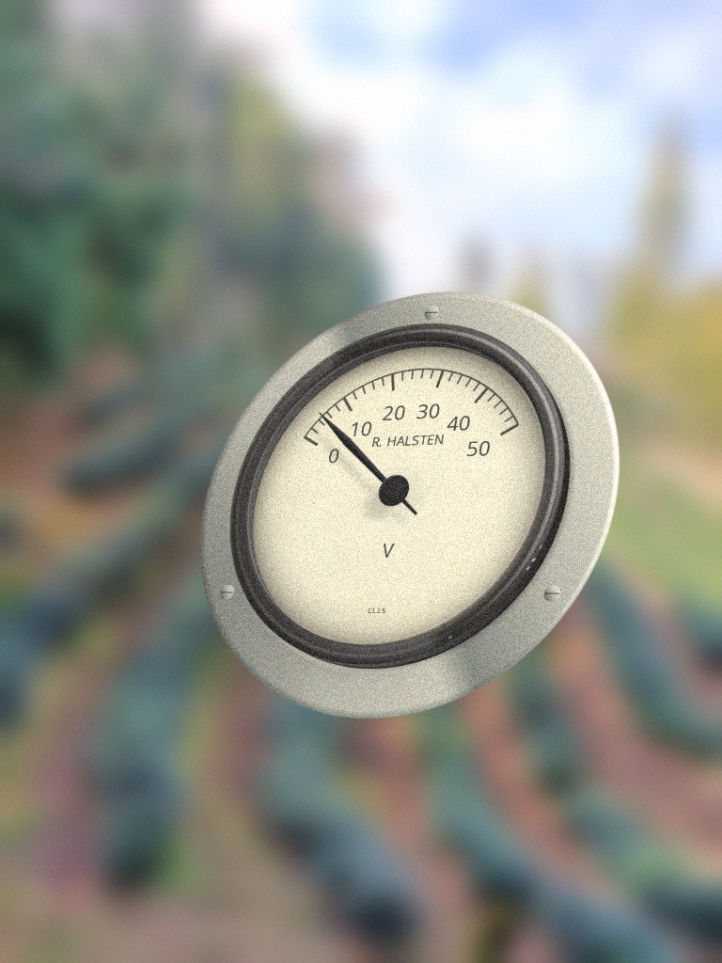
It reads 5; V
